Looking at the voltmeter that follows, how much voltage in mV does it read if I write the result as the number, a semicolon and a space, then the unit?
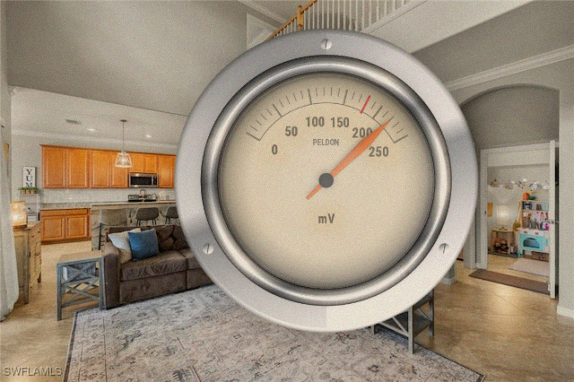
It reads 220; mV
